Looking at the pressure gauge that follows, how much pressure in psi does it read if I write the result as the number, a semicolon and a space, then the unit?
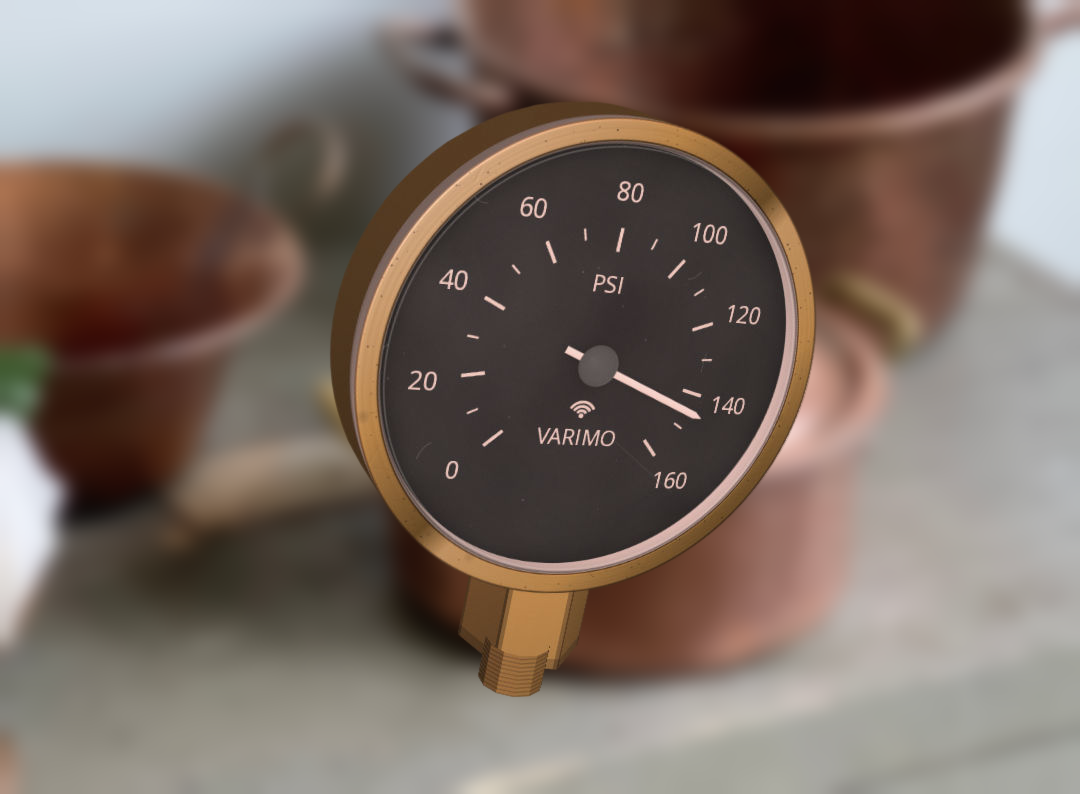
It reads 145; psi
